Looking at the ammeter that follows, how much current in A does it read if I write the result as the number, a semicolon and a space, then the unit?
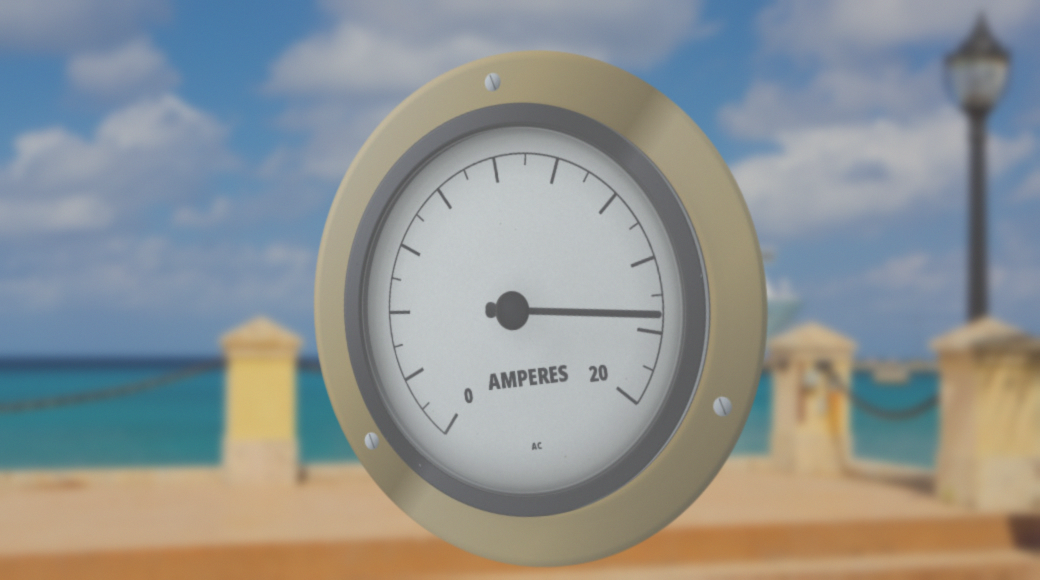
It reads 17.5; A
